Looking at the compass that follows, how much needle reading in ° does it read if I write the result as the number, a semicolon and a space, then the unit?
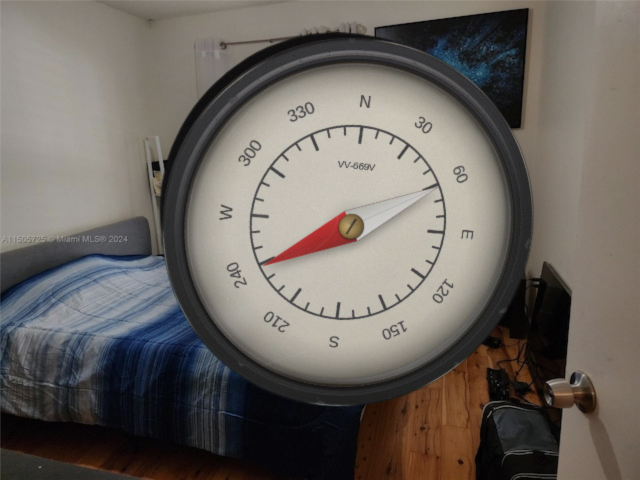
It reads 240; °
